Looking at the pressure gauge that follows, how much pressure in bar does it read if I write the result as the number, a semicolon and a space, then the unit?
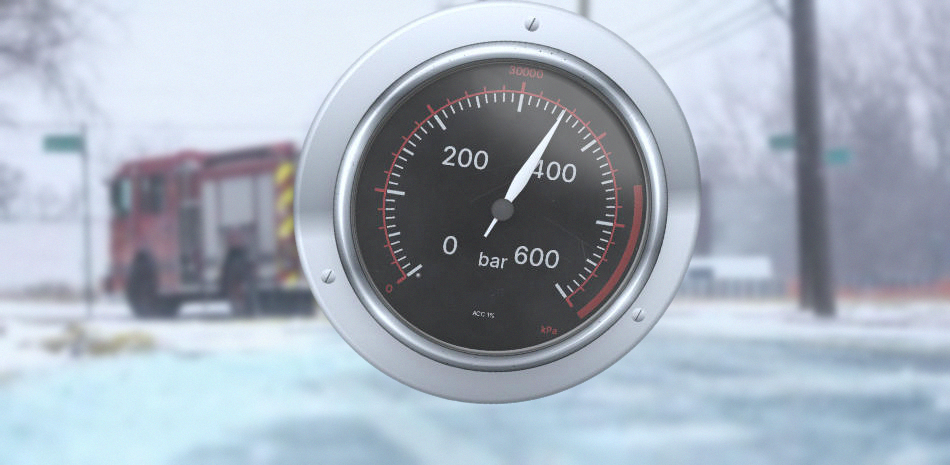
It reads 350; bar
